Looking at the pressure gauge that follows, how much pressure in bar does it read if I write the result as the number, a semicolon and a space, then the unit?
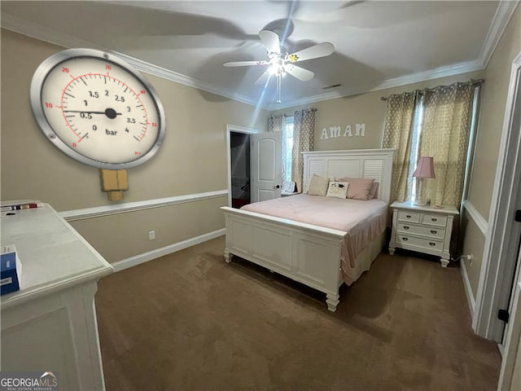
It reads 0.6; bar
